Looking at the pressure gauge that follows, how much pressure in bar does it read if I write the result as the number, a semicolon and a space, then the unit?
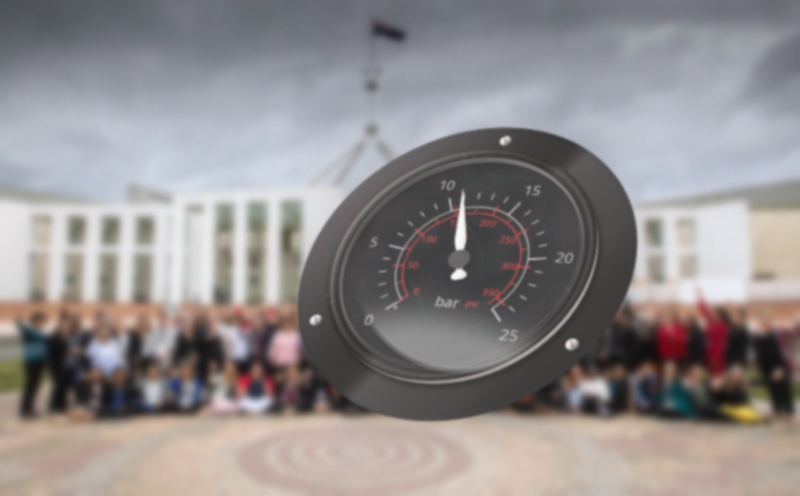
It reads 11; bar
